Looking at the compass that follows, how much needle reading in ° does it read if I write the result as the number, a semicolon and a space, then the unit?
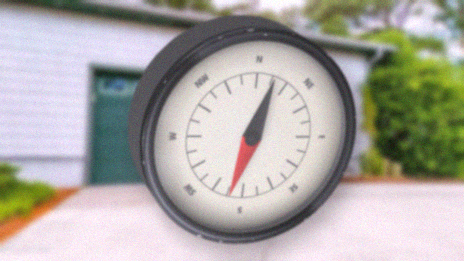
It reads 195; °
